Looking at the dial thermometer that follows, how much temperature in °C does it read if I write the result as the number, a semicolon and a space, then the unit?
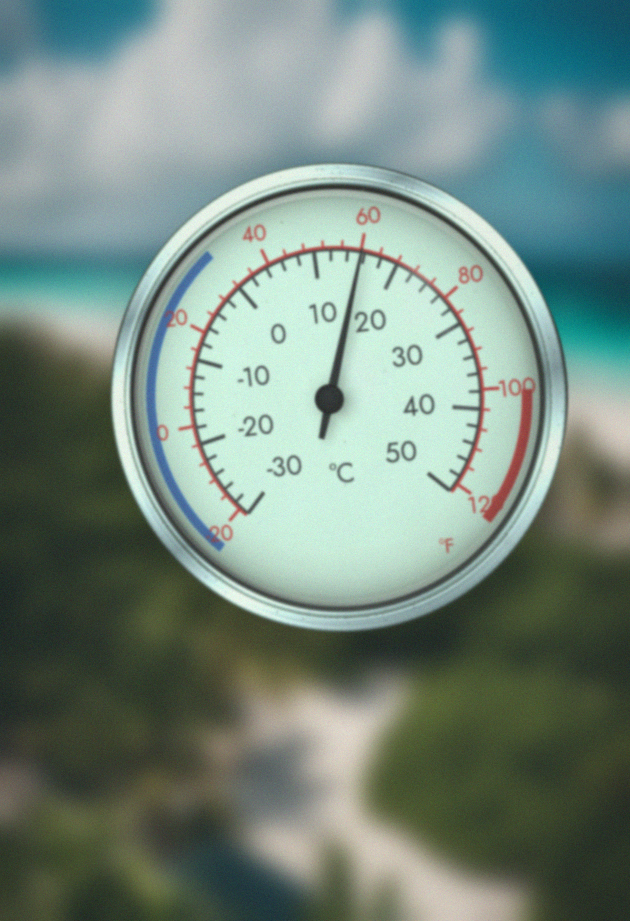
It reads 16; °C
